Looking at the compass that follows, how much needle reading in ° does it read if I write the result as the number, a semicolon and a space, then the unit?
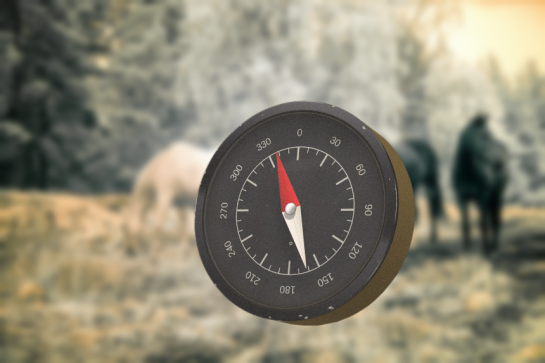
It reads 340; °
